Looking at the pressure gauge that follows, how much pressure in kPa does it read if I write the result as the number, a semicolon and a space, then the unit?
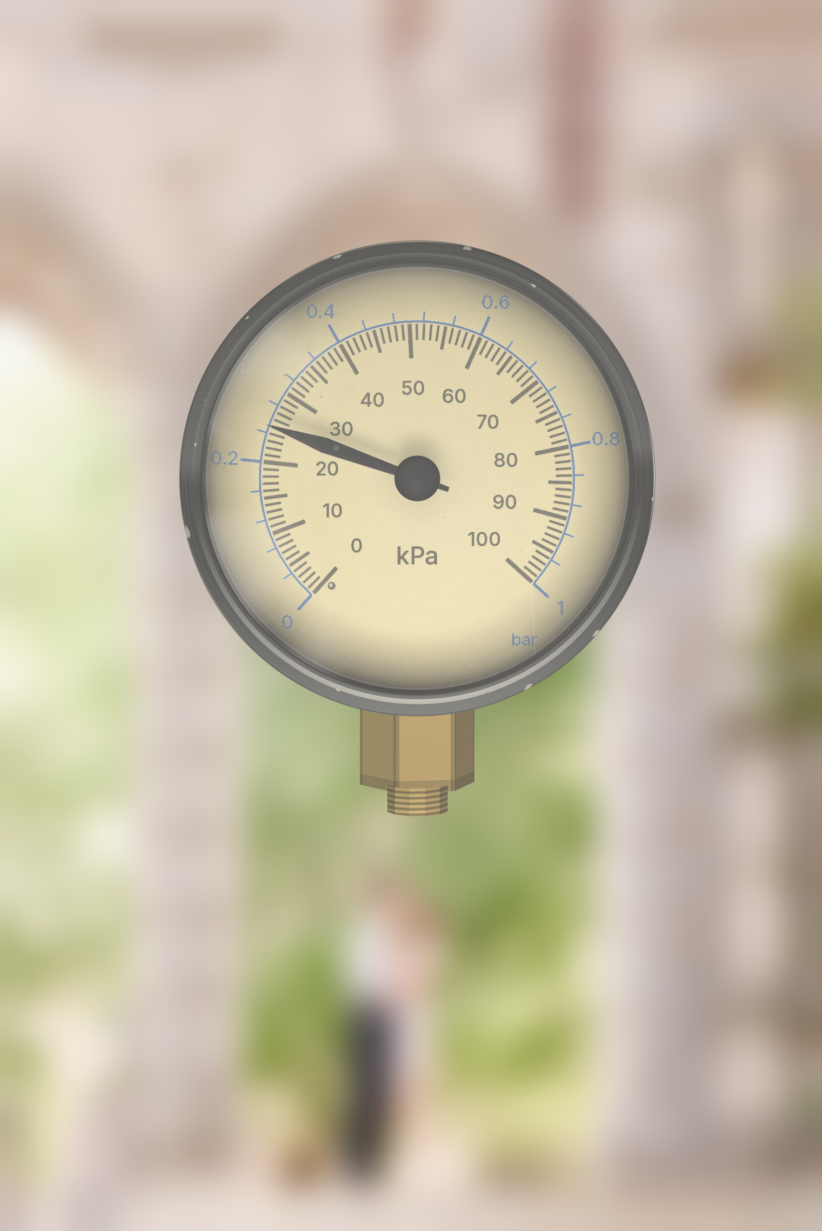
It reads 25; kPa
